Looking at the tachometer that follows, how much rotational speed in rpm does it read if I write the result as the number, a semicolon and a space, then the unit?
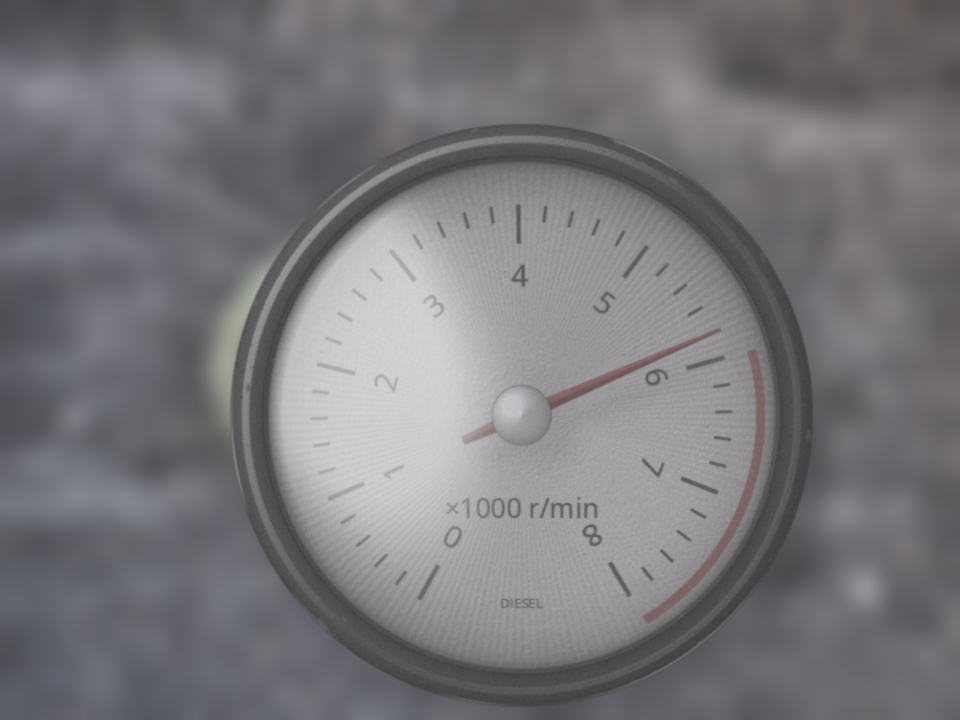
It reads 5800; rpm
